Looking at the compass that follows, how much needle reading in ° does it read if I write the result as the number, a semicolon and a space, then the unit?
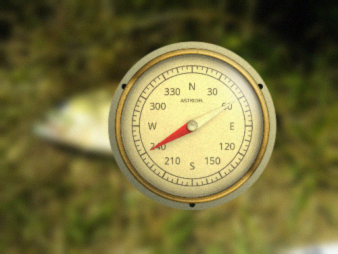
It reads 240; °
